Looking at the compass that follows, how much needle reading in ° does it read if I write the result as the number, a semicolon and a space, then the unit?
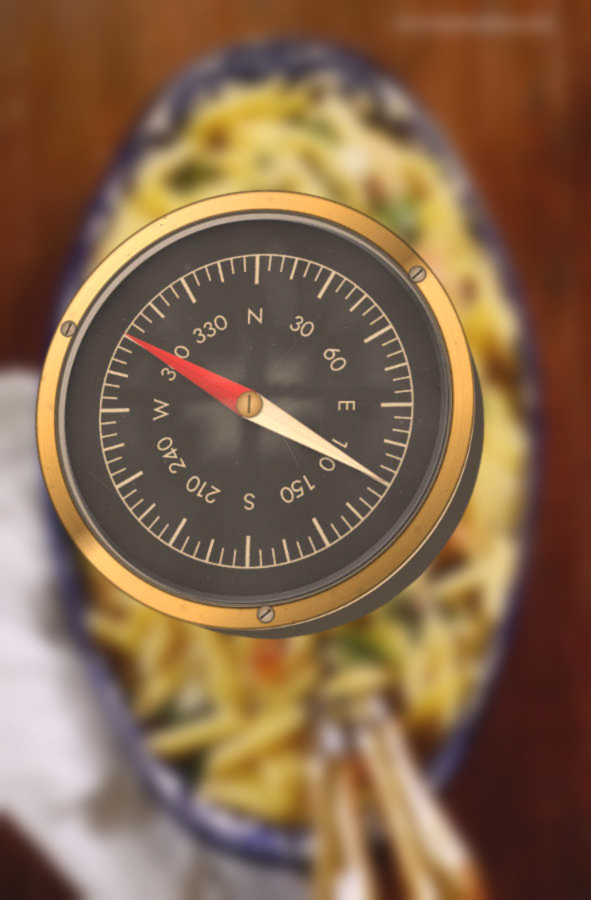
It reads 300; °
